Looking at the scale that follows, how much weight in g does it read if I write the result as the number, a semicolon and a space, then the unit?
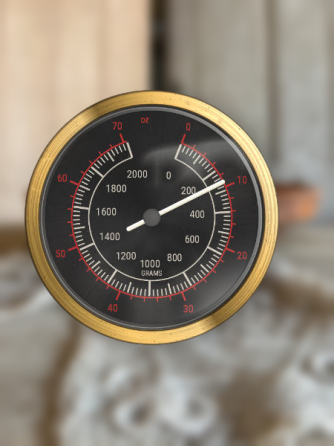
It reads 260; g
